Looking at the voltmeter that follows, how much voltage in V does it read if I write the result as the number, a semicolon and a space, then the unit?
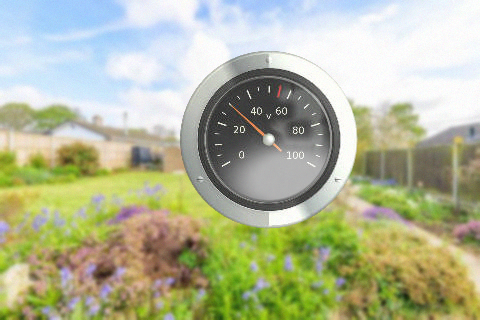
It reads 30; V
